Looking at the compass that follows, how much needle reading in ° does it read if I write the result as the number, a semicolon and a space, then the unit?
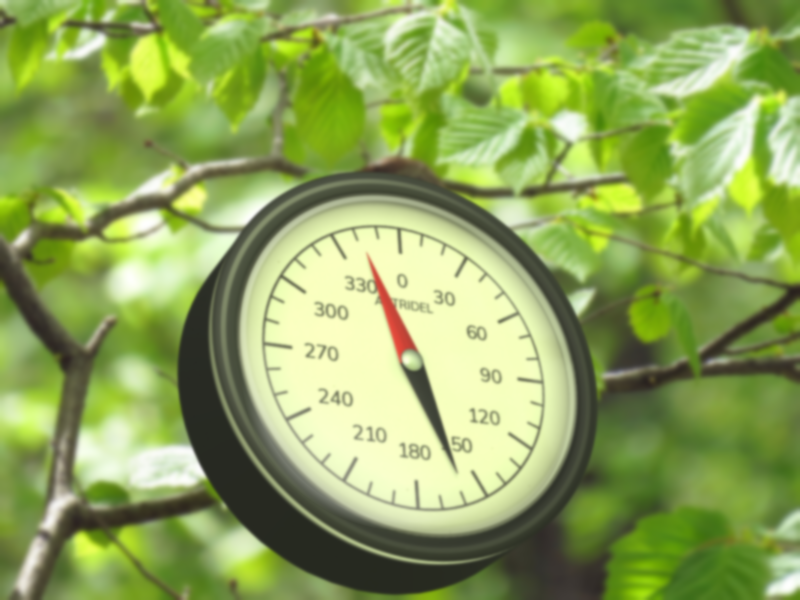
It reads 340; °
